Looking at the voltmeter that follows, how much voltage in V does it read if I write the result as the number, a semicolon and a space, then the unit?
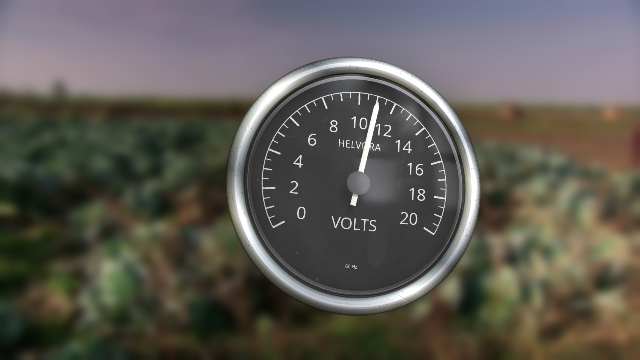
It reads 11; V
